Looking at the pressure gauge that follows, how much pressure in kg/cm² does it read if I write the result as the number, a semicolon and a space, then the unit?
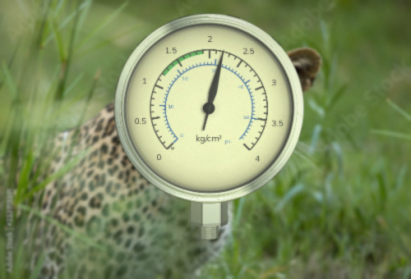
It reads 2.2; kg/cm²
